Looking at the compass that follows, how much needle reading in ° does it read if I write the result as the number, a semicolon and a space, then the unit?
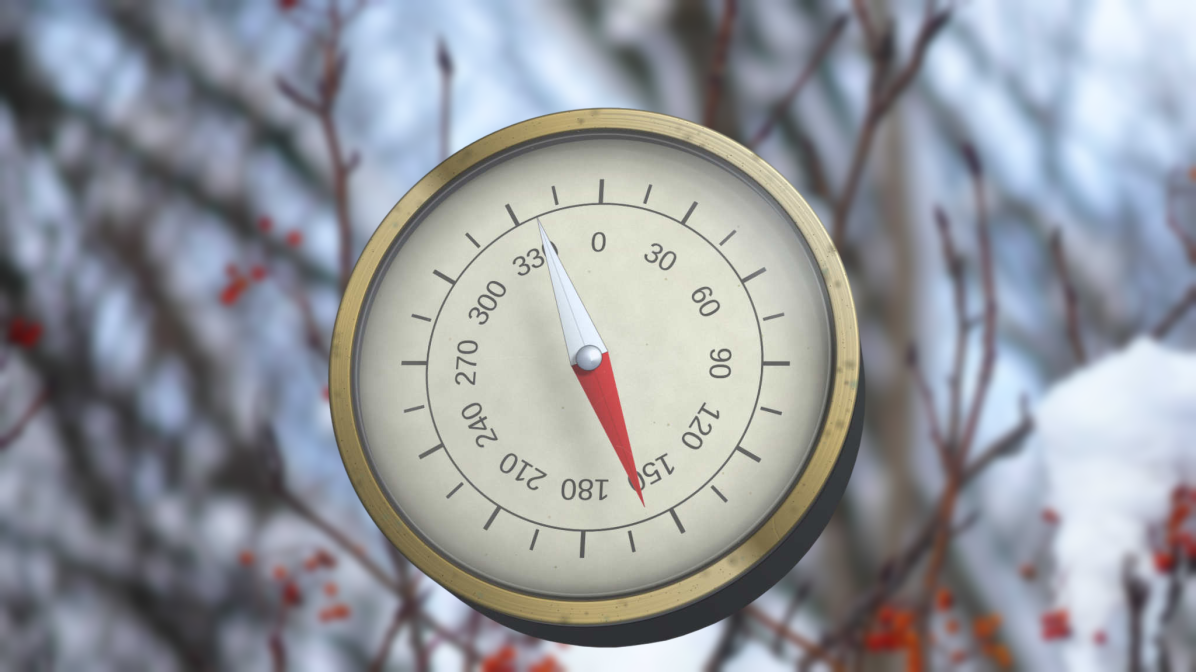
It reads 157.5; °
